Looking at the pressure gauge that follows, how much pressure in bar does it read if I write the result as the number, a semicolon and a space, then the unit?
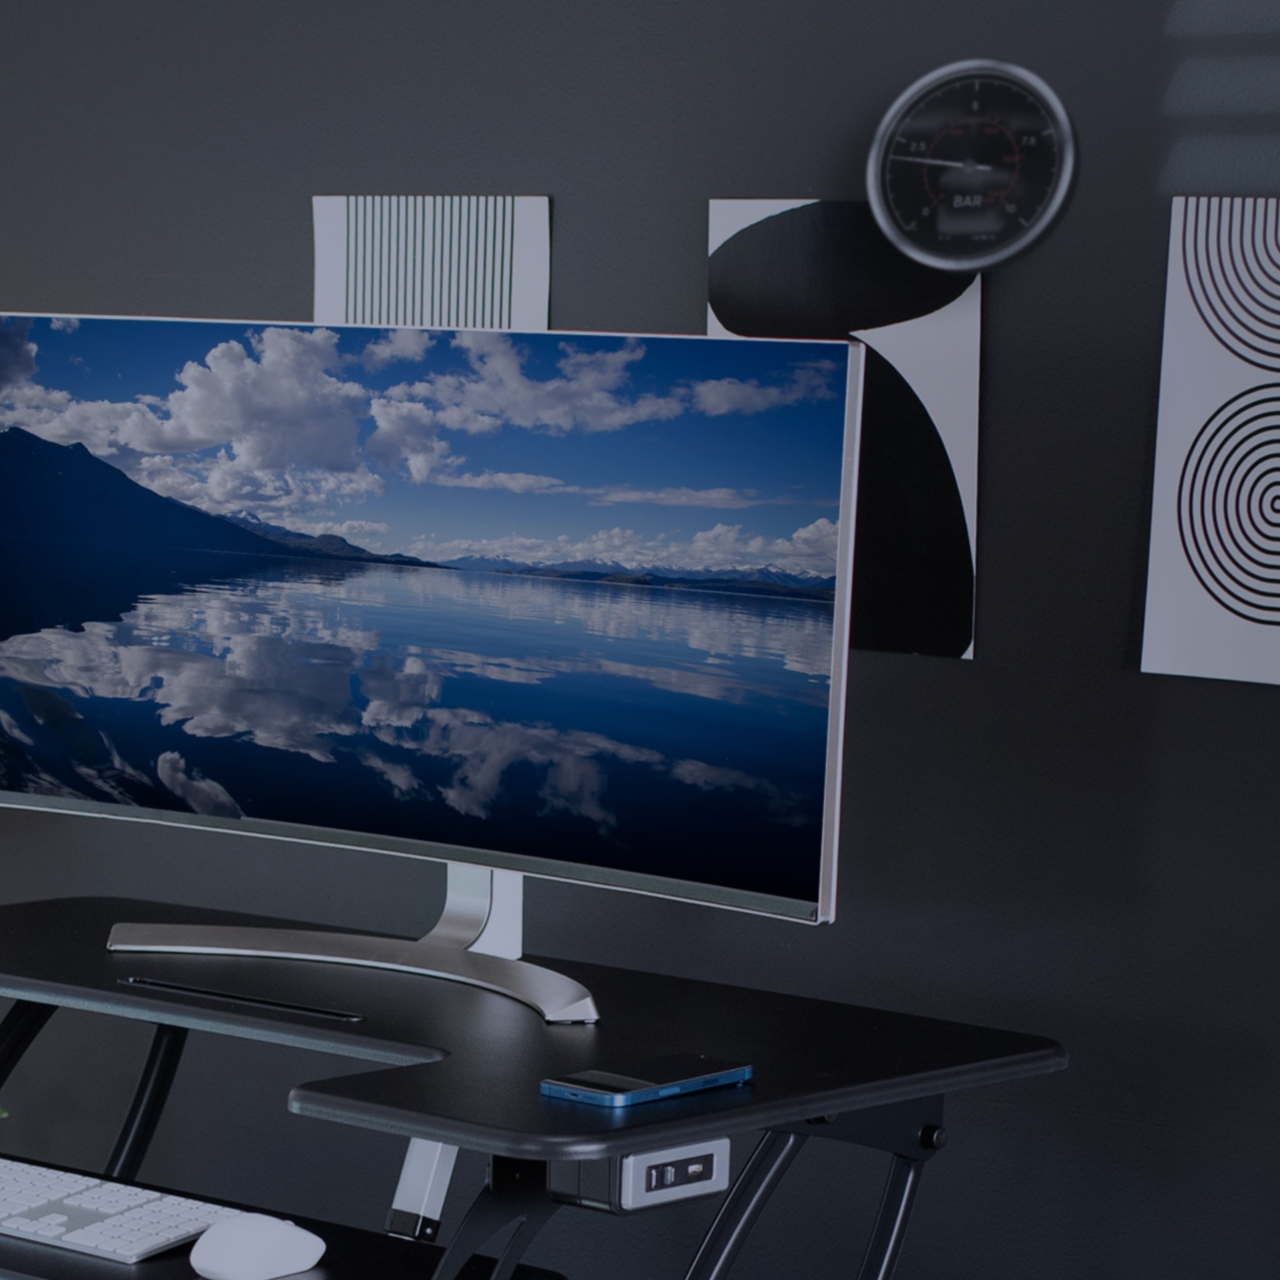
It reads 2; bar
